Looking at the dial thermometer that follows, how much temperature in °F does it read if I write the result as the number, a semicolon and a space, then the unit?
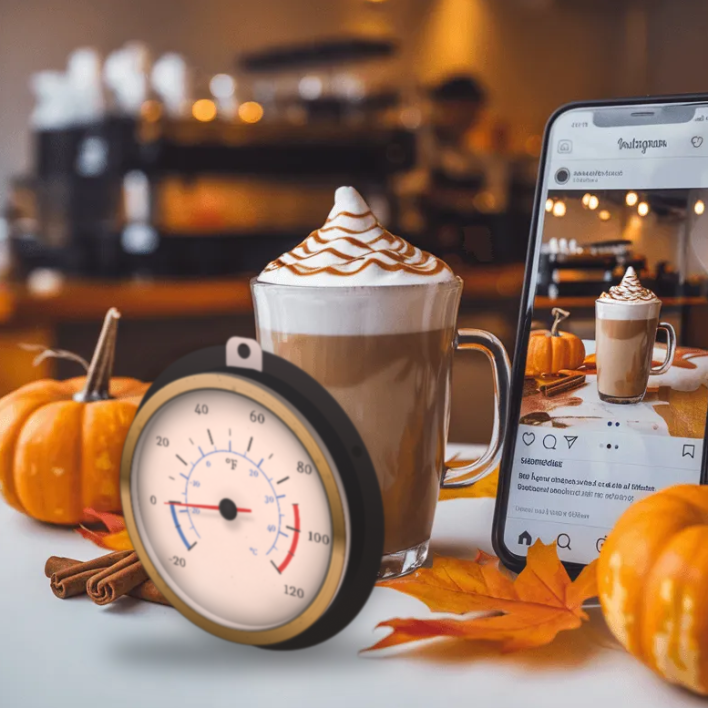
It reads 0; °F
